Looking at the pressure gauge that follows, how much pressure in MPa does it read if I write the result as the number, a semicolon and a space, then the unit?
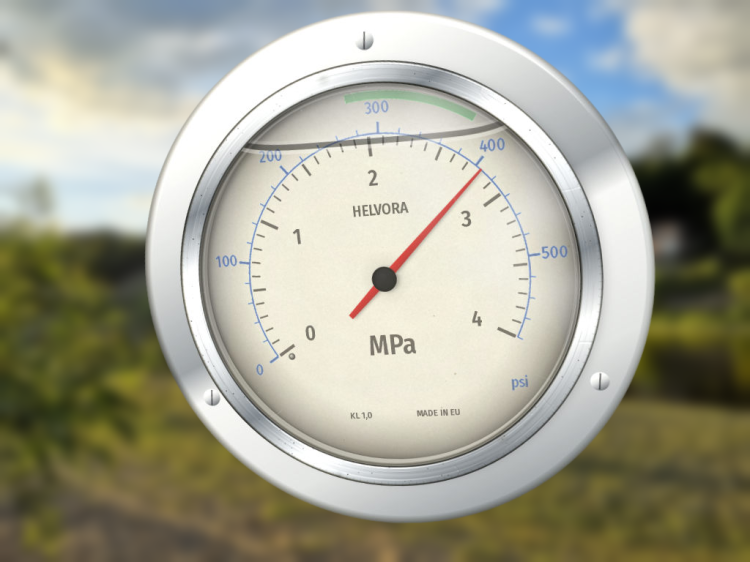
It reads 2.8; MPa
